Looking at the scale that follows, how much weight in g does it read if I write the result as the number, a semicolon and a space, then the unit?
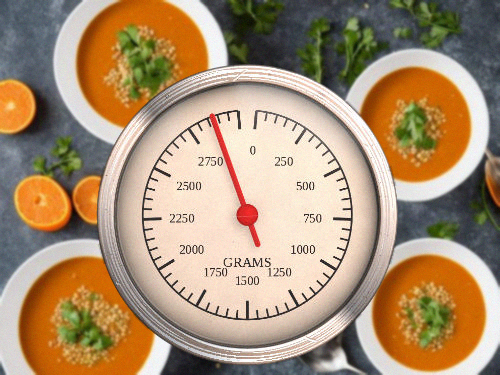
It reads 2875; g
